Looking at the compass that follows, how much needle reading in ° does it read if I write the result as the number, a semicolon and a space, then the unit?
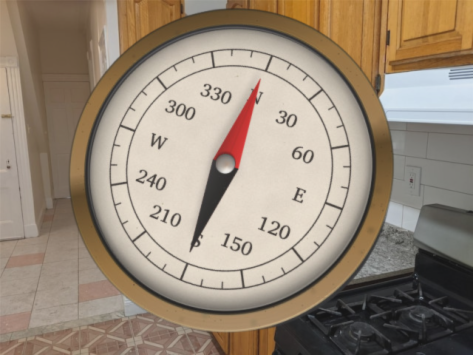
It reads 0; °
